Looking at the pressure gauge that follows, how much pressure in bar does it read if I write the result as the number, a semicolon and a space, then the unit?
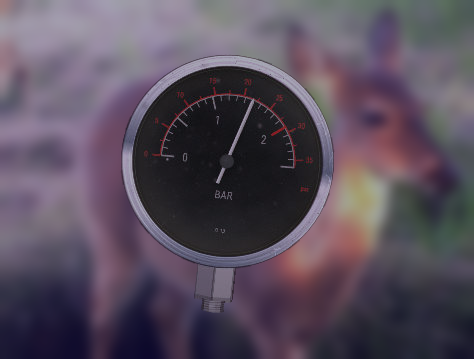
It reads 1.5; bar
